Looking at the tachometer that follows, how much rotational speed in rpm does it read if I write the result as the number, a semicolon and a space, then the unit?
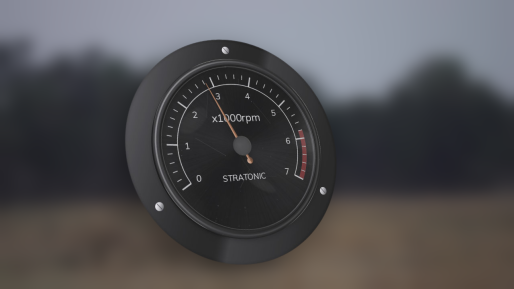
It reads 2800; rpm
